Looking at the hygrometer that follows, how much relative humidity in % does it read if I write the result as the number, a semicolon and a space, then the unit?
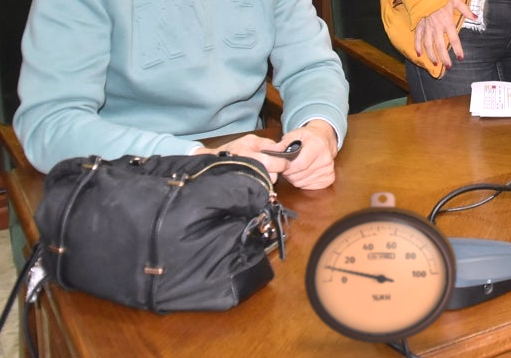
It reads 10; %
